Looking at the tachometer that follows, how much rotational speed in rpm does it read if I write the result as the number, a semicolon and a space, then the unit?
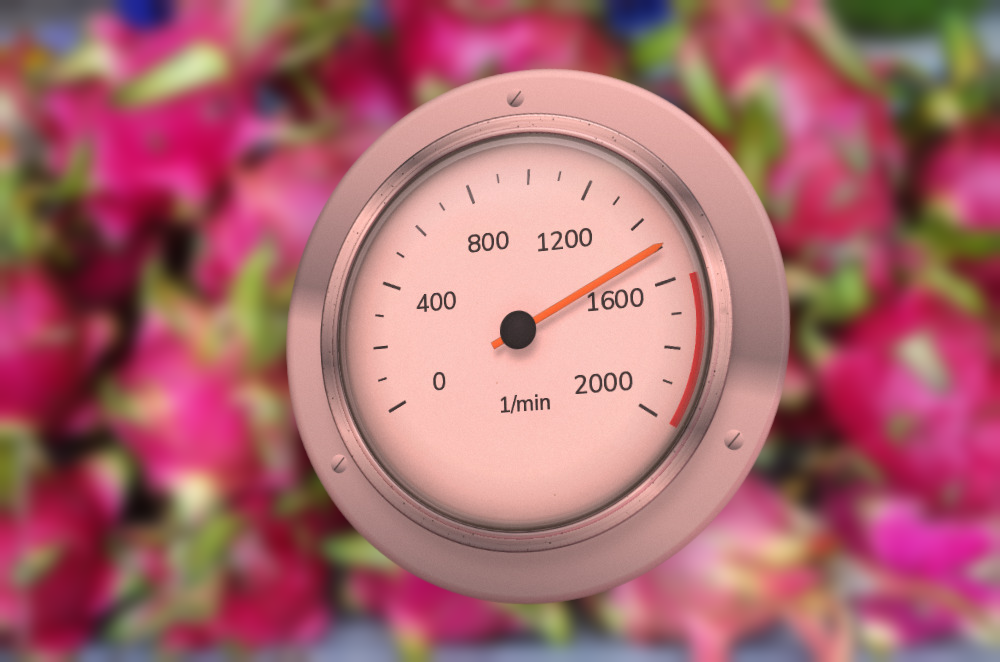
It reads 1500; rpm
